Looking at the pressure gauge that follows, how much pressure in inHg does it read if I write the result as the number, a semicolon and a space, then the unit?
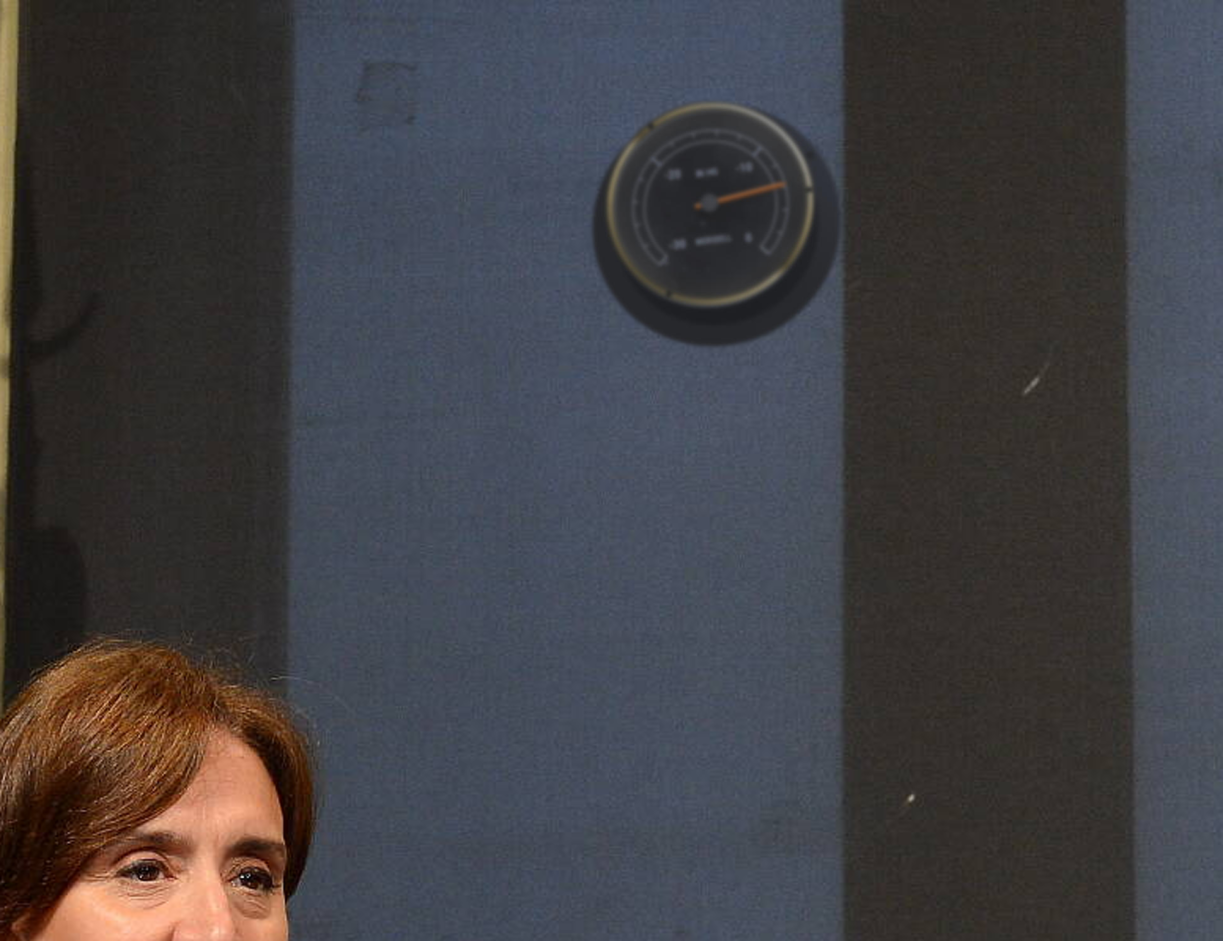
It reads -6; inHg
